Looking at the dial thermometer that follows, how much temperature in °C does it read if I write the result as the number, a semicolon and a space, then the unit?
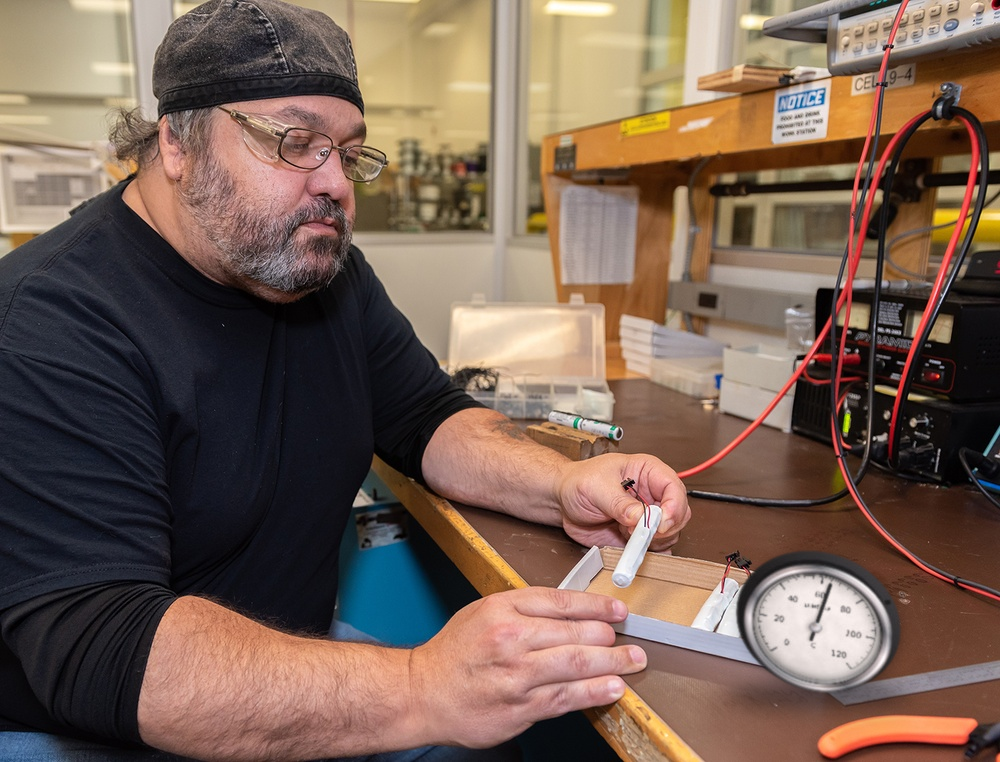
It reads 64; °C
